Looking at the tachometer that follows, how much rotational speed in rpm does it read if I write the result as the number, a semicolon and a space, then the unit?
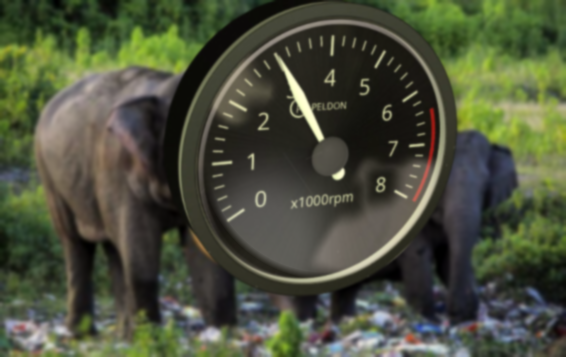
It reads 3000; rpm
